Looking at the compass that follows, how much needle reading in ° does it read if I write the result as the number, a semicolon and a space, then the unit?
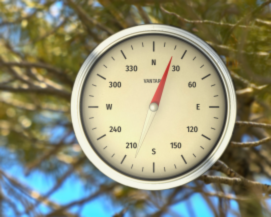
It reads 20; °
